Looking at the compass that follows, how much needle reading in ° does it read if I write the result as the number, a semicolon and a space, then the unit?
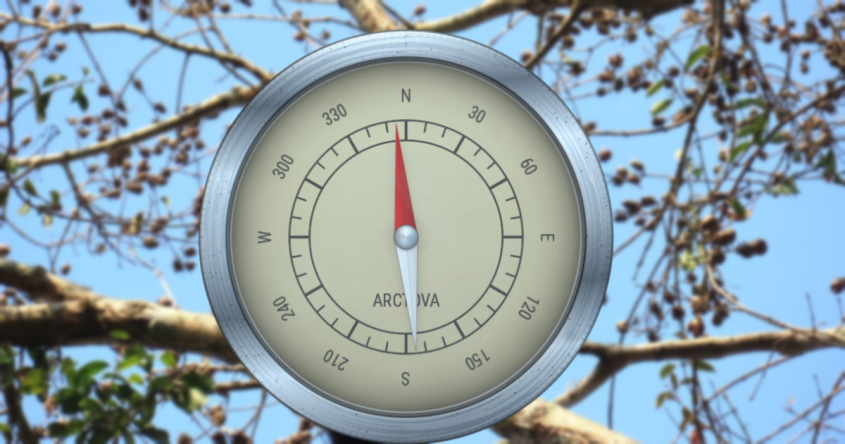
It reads 355; °
